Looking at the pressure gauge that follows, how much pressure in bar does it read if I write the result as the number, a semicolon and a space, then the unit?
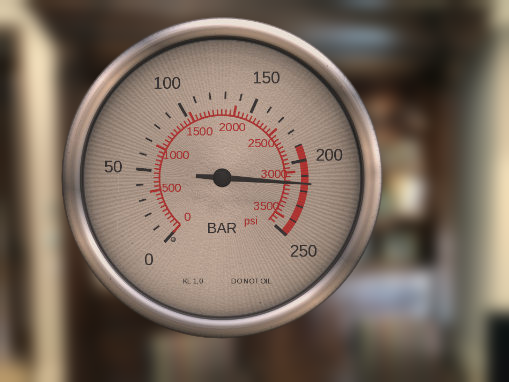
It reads 215; bar
